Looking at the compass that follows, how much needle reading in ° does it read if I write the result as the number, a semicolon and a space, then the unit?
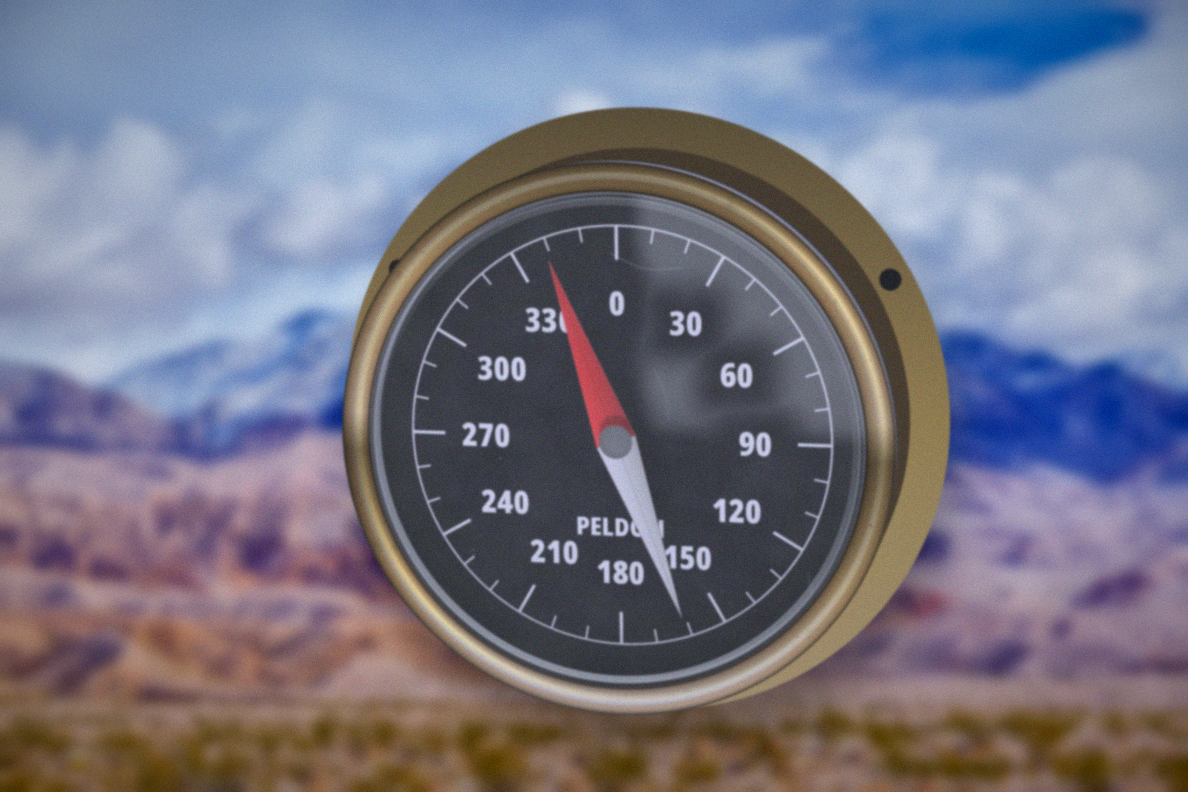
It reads 340; °
